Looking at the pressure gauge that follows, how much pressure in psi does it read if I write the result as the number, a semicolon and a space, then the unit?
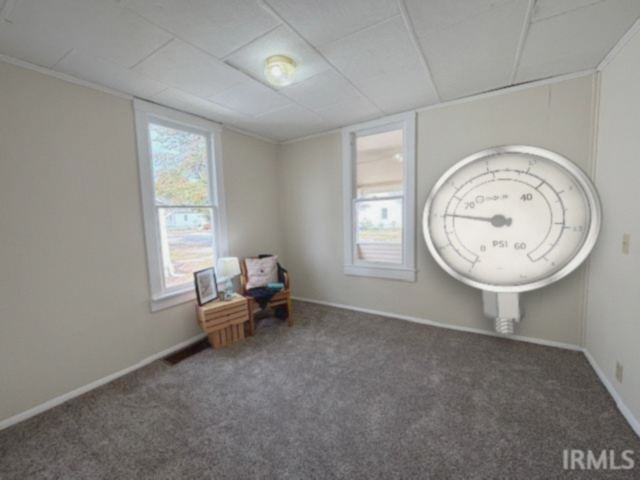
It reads 15; psi
